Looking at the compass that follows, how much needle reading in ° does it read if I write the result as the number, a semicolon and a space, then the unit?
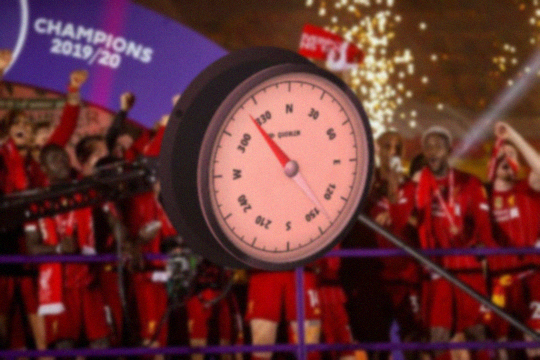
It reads 320; °
